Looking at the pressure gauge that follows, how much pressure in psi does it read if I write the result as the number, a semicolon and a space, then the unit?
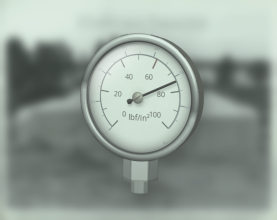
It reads 75; psi
